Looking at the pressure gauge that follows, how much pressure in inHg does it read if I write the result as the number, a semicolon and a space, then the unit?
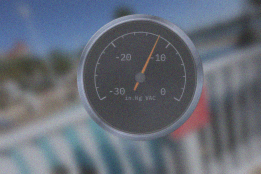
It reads -12; inHg
